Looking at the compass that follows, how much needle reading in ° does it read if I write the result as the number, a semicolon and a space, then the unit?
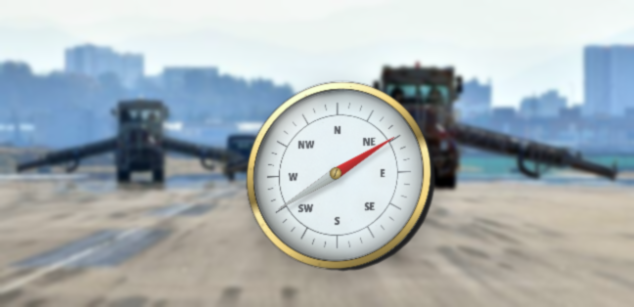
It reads 60; °
